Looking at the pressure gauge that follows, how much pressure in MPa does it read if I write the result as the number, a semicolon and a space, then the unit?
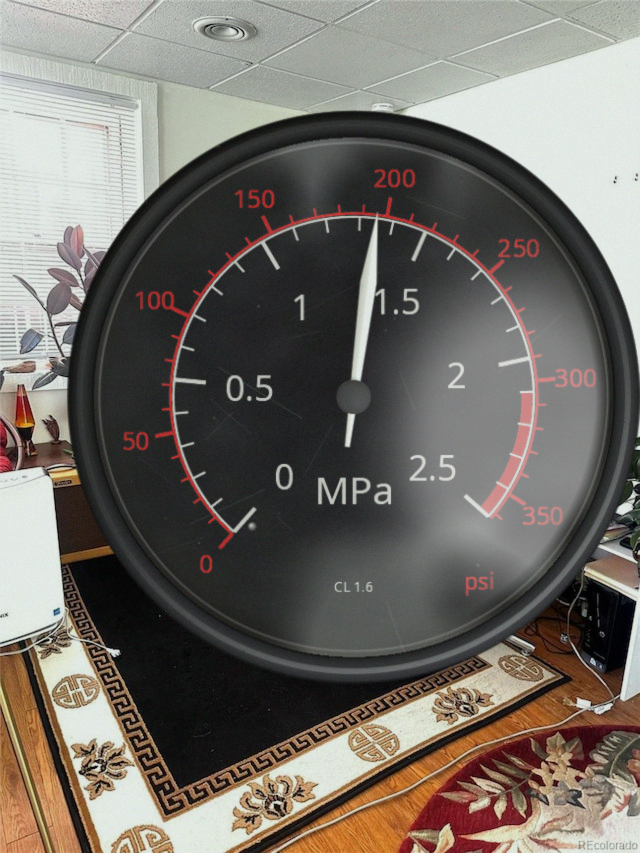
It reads 1.35; MPa
